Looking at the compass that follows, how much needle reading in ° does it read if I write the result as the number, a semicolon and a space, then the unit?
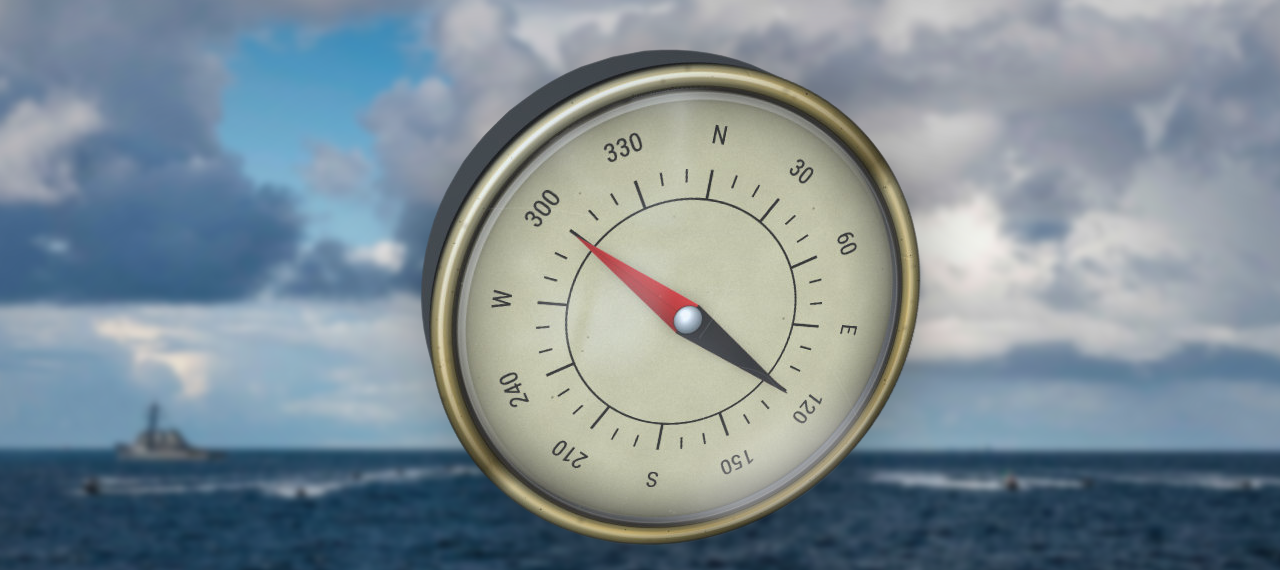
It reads 300; °
